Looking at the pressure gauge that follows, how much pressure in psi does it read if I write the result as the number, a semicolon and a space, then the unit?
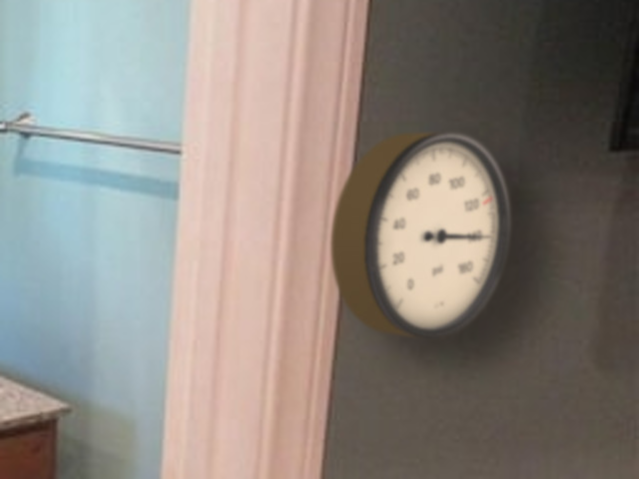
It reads 140; psi
